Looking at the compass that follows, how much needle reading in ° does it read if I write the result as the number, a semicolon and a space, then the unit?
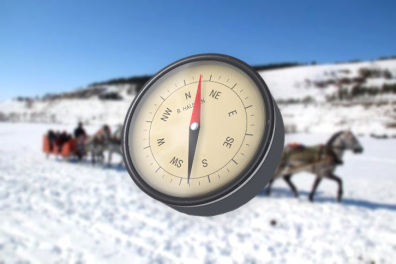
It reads 20; °
